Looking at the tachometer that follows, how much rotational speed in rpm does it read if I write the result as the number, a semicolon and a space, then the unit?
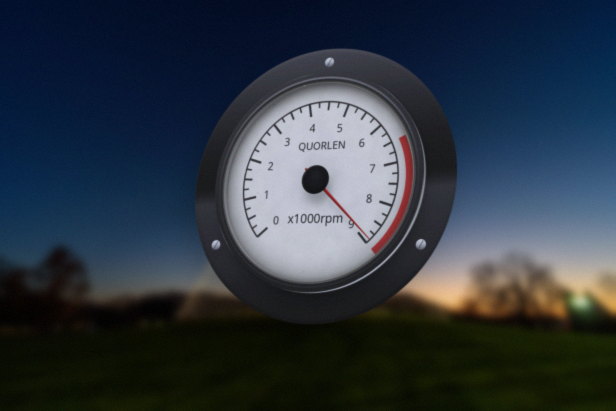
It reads 8875; rpm
